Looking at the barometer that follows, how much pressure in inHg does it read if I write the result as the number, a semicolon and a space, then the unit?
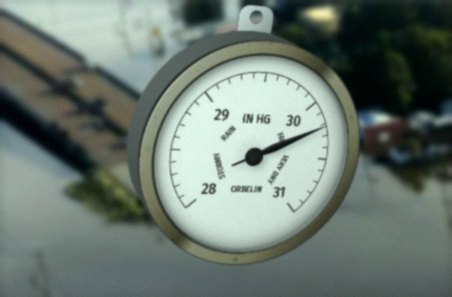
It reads 30.2; inHg
